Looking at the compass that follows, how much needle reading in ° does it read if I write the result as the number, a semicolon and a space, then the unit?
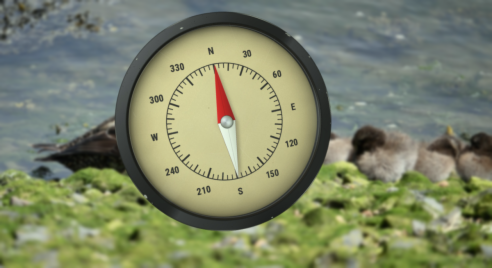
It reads 0; °
